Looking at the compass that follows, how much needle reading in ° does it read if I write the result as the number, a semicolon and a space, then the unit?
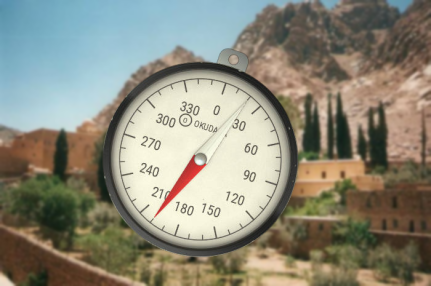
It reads 200; °
